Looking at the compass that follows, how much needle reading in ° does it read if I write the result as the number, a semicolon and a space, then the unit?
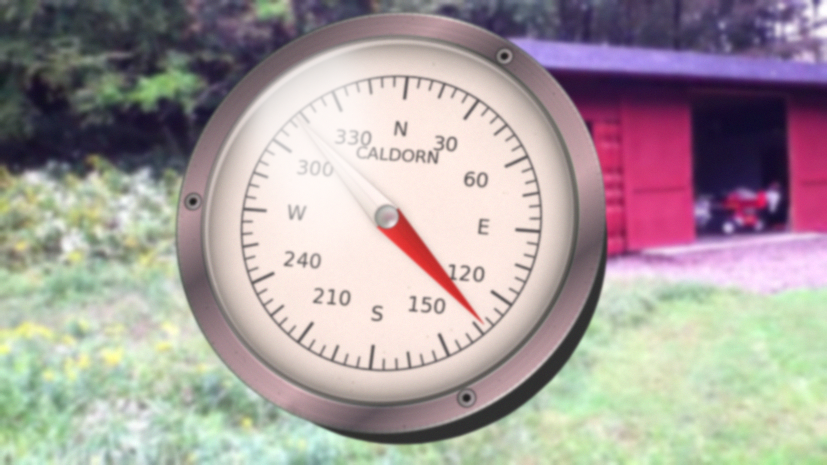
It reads 132.5; °
